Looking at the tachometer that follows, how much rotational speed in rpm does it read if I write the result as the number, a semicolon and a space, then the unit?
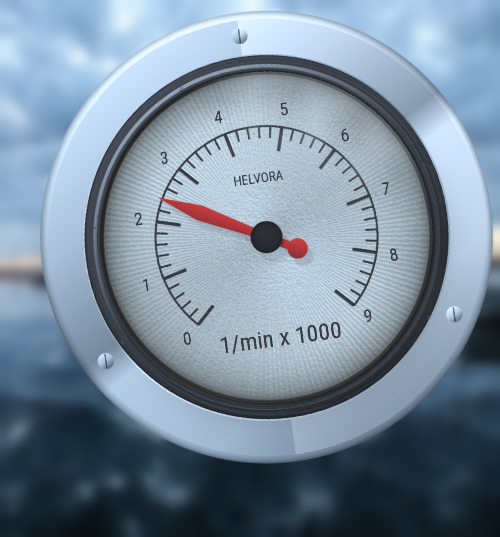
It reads 2400; rpm
